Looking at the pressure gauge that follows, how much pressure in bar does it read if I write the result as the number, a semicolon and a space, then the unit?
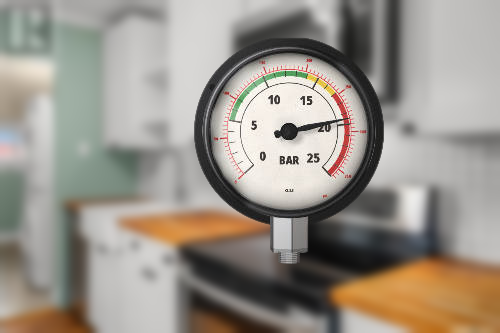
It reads 19.5; bar
